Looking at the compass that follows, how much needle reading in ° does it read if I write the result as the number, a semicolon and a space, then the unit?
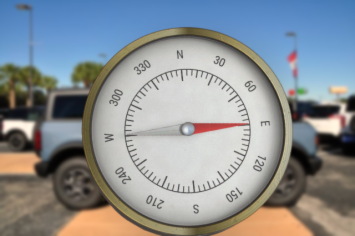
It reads 90; °
